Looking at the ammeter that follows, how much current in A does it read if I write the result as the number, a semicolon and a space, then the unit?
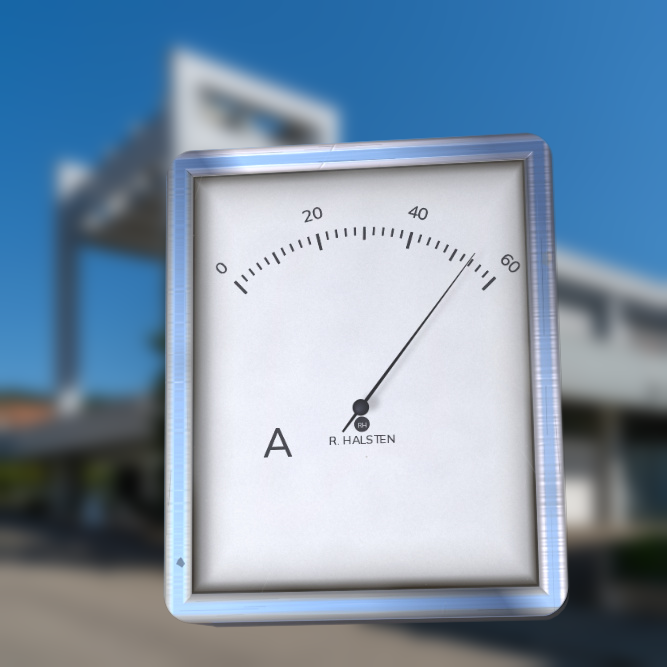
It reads 54; A
